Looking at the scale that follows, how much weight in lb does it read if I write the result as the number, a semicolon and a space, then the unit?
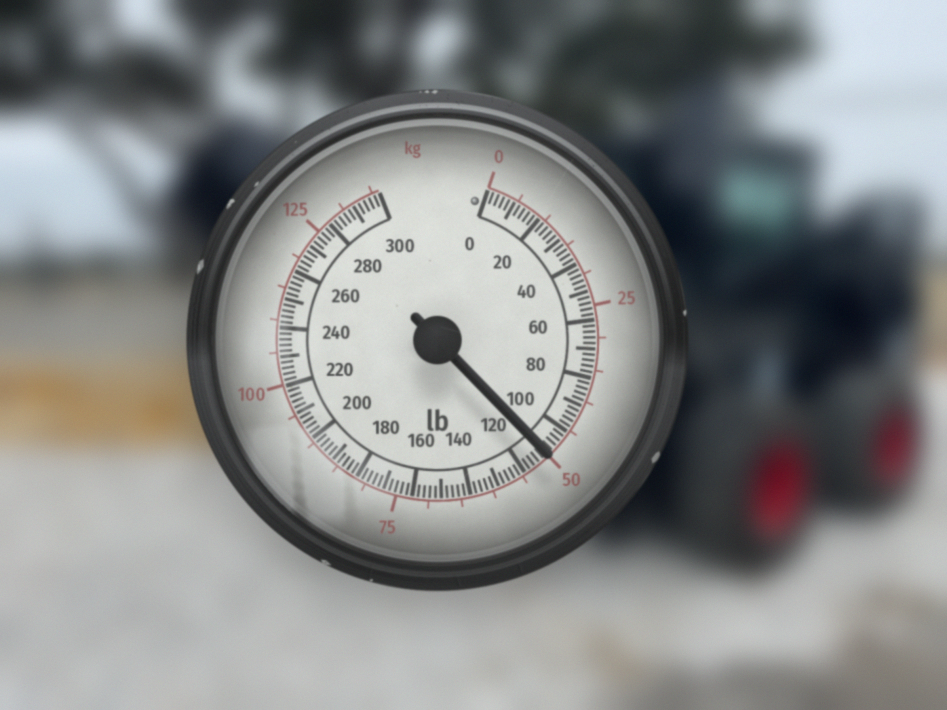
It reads 110; lb
